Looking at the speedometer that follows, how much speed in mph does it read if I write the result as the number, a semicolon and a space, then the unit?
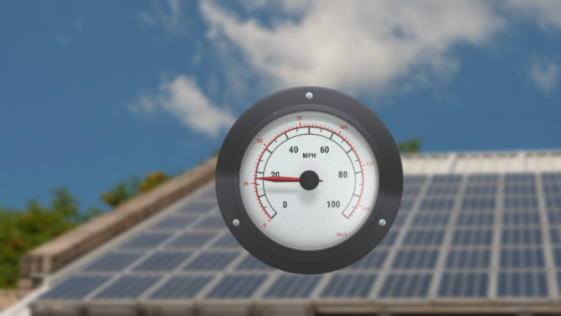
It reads 17.5; mph
